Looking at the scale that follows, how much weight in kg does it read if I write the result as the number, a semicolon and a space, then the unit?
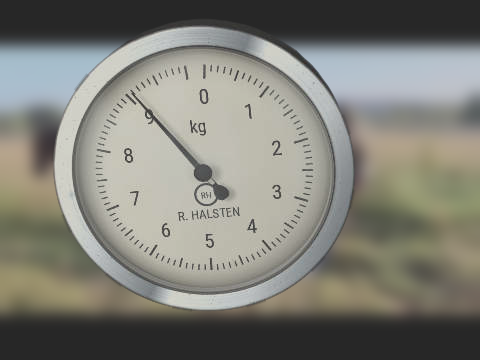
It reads 9.1; kg
